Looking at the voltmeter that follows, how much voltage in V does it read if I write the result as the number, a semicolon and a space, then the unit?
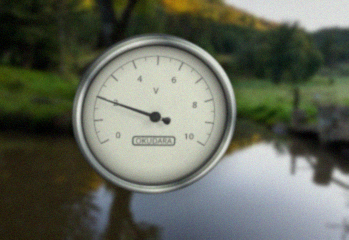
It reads 2; V
